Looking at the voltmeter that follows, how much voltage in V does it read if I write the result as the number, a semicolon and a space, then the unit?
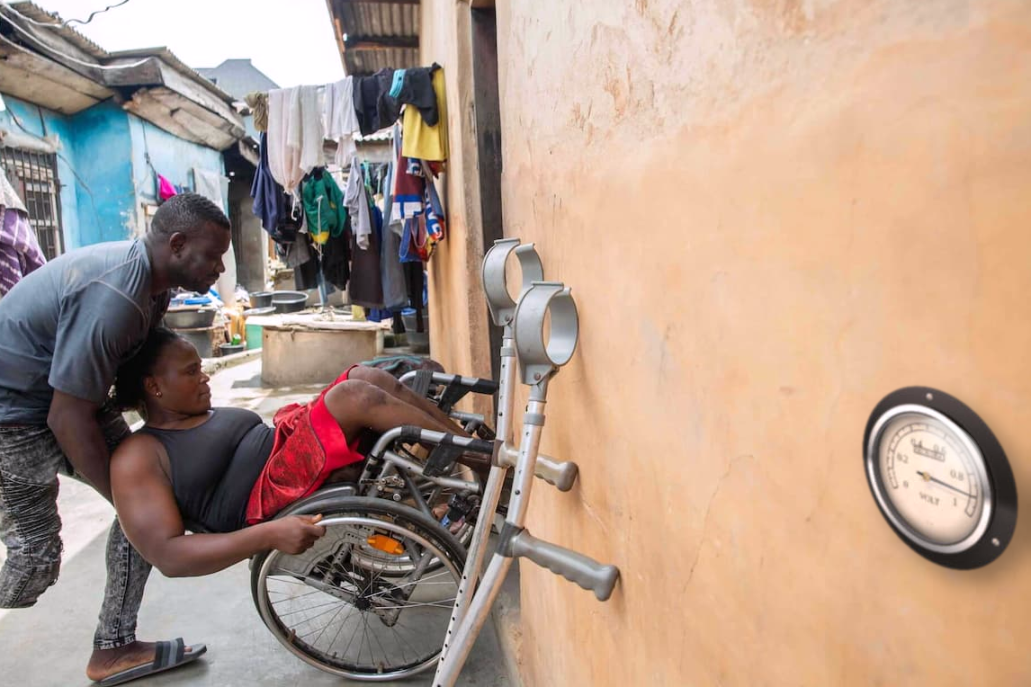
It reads 0.9; V
